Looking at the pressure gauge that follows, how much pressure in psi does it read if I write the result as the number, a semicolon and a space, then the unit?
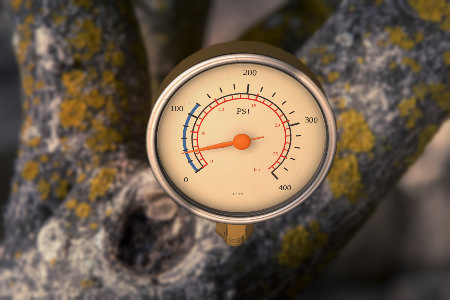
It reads 40; psi
